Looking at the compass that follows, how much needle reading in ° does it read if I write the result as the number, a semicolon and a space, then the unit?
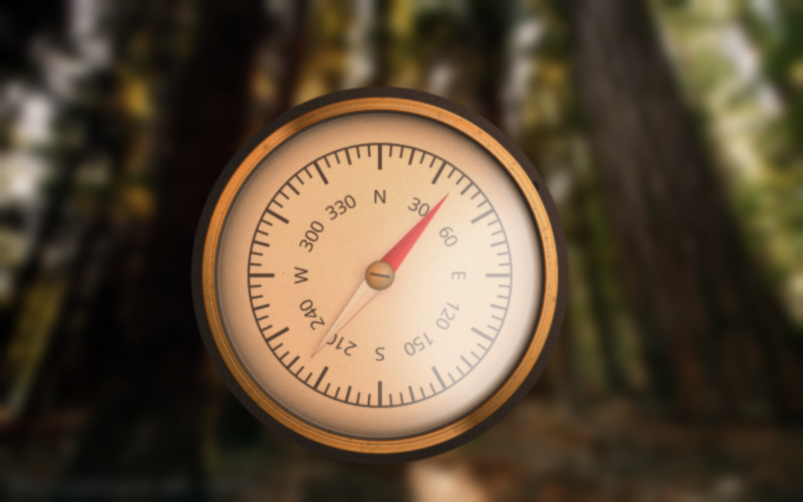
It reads 40; °
